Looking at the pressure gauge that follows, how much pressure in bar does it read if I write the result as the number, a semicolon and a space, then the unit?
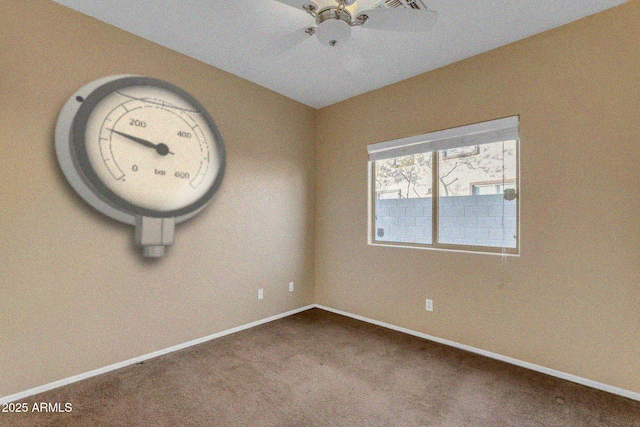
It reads 125; bar
